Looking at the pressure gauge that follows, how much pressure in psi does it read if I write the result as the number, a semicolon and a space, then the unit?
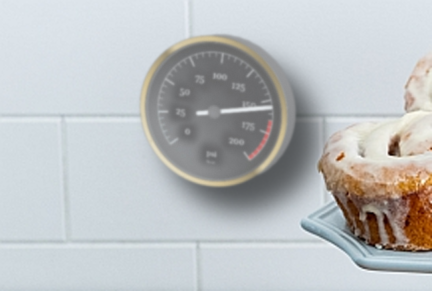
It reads 155; psi
